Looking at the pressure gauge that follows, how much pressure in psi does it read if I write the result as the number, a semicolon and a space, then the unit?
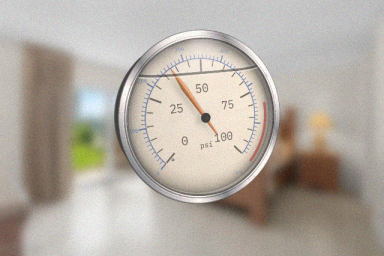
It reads 37.5; psi
